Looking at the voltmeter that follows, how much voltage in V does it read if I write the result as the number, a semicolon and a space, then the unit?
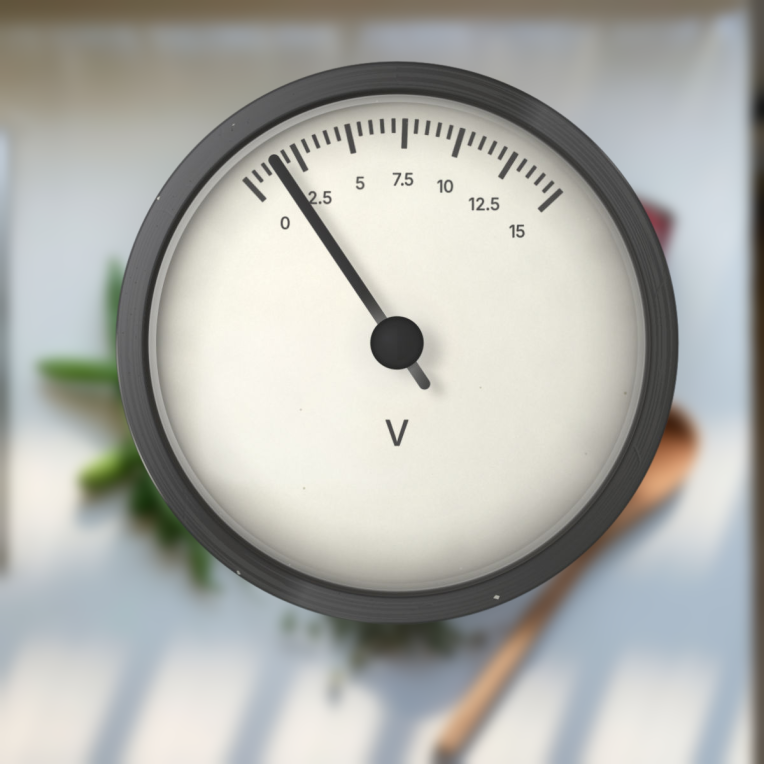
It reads 1.5; V
